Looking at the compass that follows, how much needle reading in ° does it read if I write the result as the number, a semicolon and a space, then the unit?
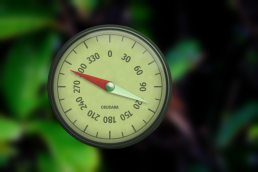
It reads 292.5; °
